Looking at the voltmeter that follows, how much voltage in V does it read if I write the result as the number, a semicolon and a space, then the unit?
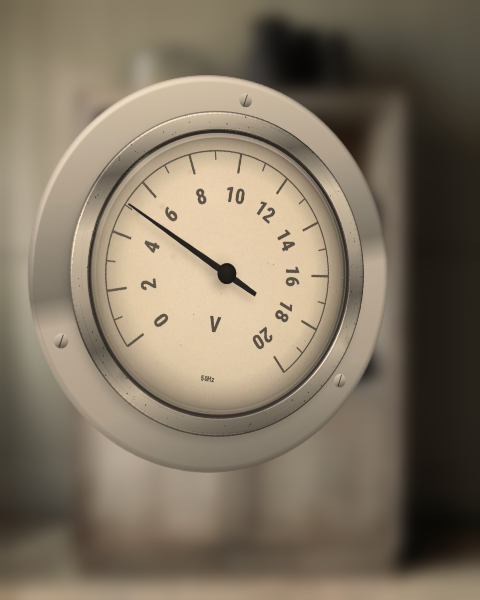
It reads 5; V
